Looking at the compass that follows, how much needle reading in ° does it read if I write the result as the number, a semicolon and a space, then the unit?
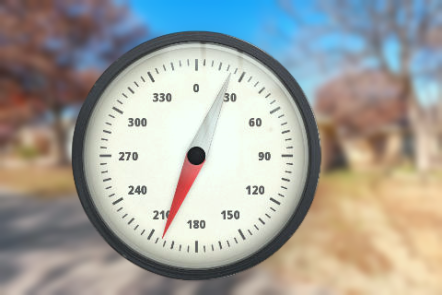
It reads 202.5; °
